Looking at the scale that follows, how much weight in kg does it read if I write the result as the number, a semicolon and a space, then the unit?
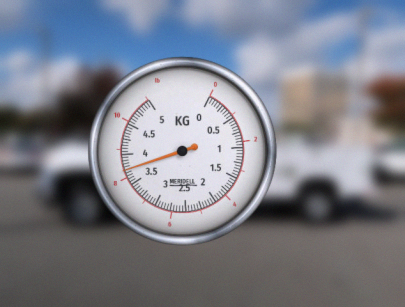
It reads 3.75; kg
